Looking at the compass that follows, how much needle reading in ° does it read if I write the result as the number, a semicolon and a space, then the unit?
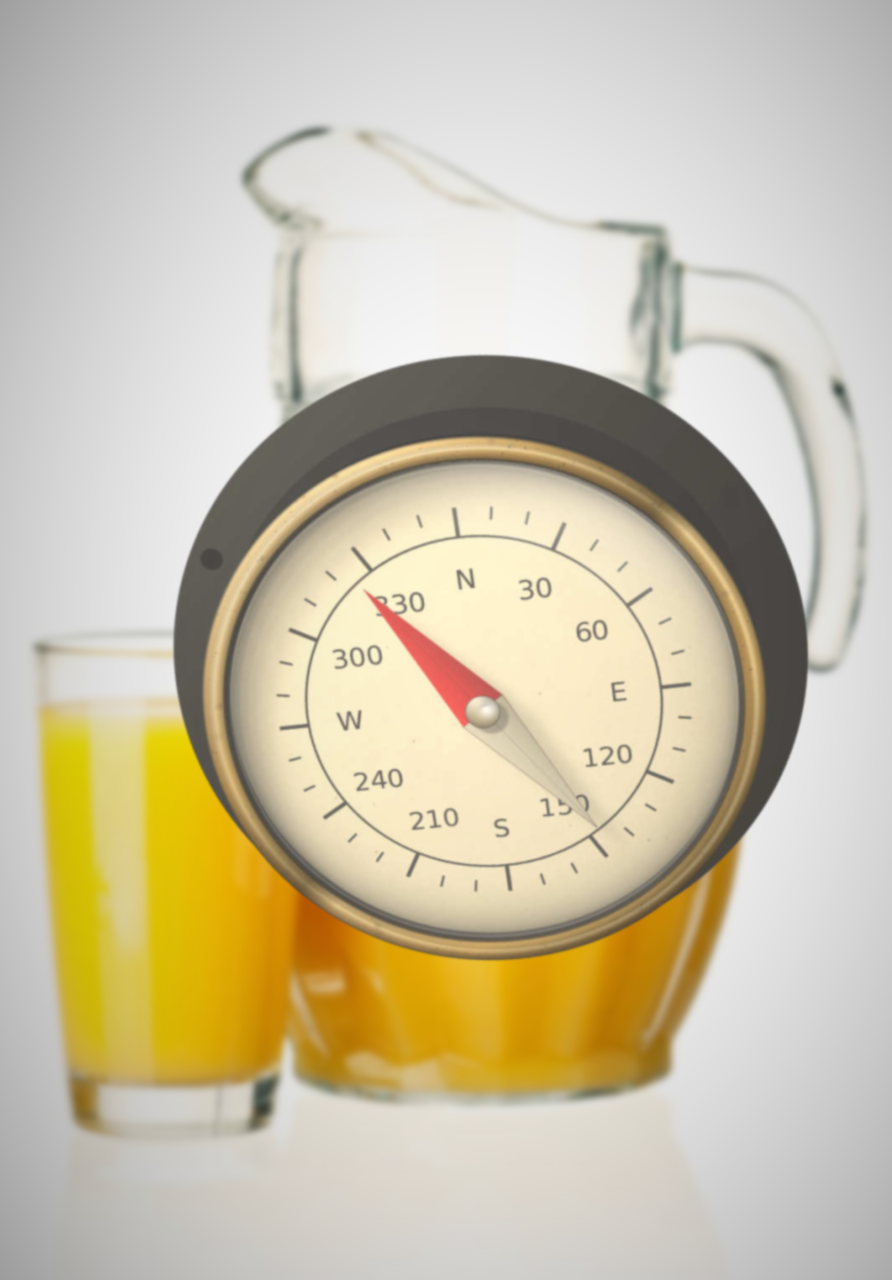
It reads 325; °
